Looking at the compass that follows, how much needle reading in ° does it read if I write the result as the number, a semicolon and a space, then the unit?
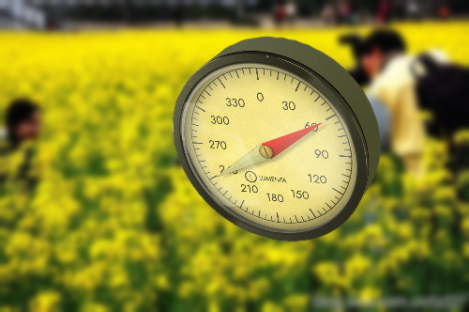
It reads 60; °
